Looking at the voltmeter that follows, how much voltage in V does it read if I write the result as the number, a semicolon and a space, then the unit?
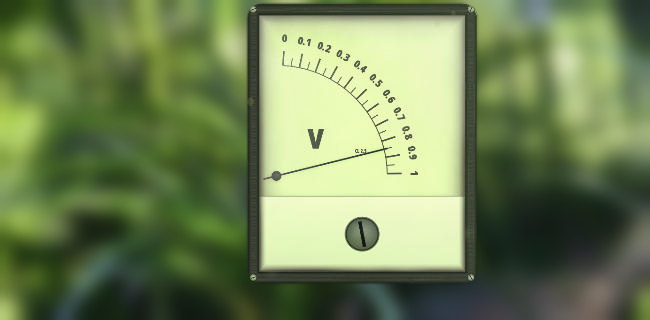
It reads 0.85; V
